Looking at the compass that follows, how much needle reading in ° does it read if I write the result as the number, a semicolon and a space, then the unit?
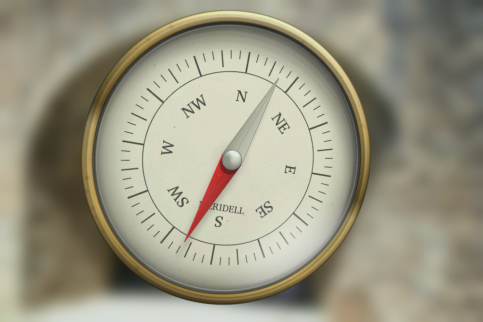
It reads 200; °
